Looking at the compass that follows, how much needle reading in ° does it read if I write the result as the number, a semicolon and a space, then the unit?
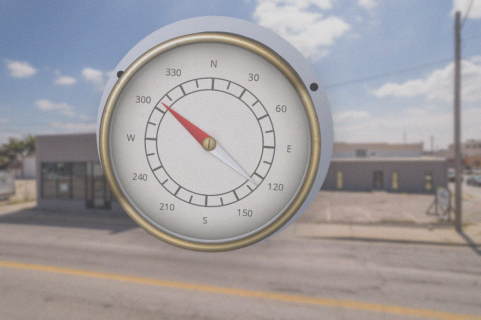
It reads 307.5; °
